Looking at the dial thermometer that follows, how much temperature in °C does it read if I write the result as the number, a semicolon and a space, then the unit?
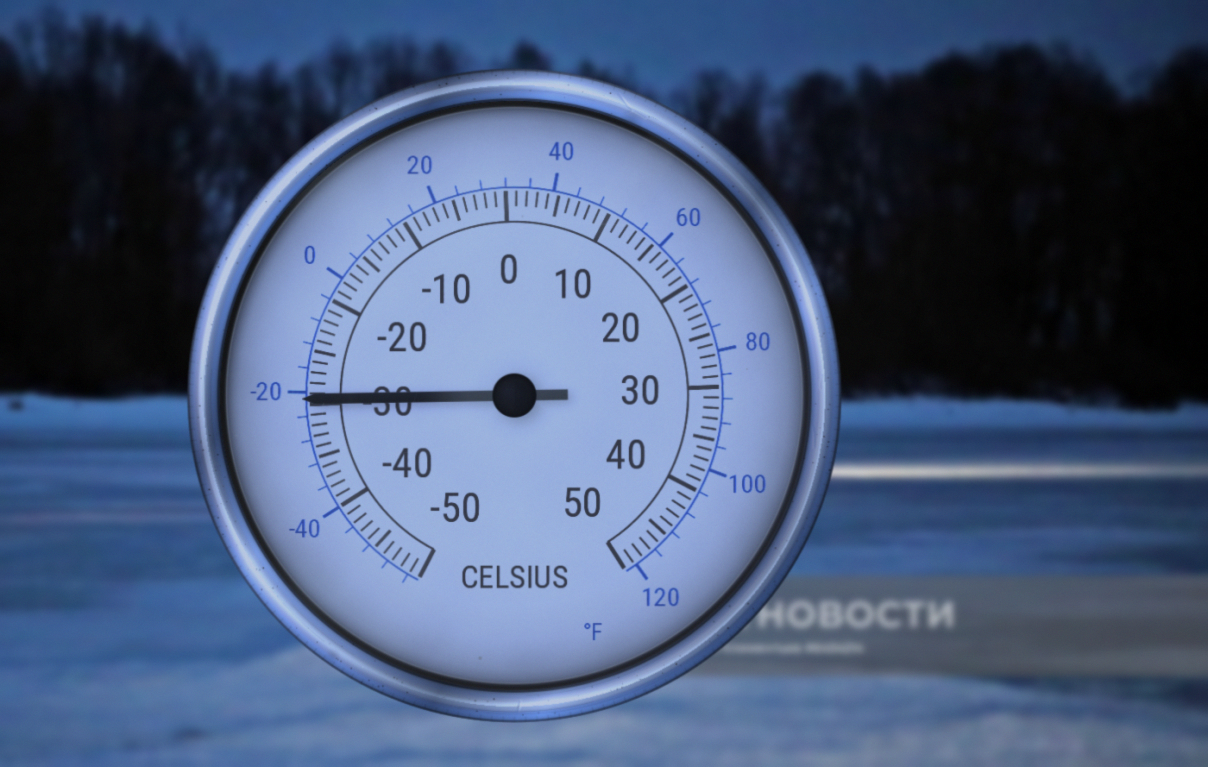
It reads -29.5; °C
